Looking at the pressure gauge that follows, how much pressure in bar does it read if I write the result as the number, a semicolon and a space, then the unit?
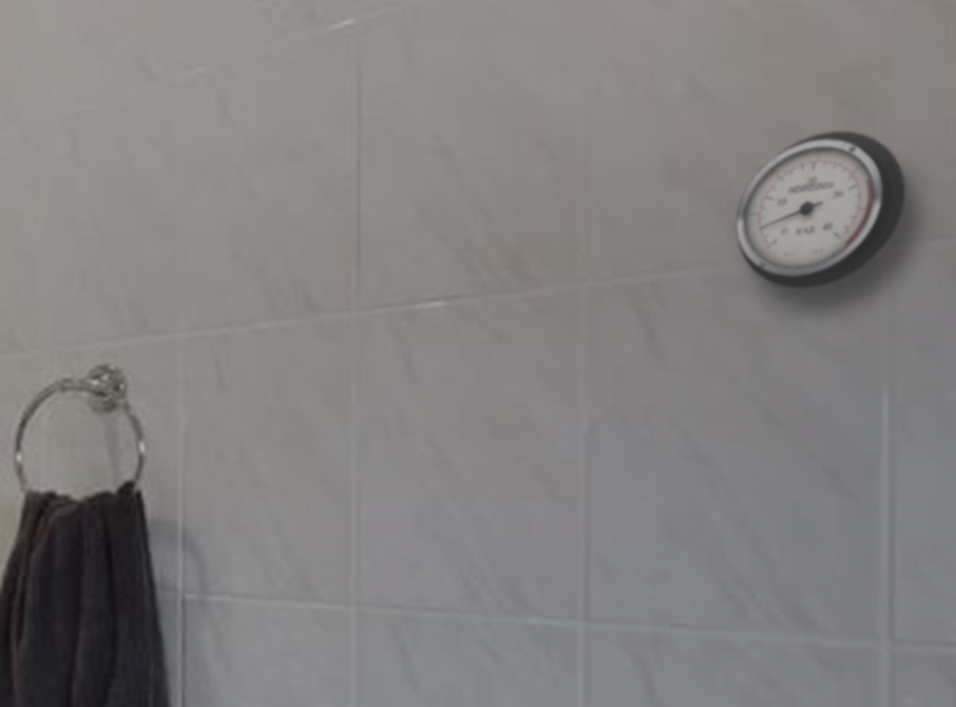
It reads 4; bar
